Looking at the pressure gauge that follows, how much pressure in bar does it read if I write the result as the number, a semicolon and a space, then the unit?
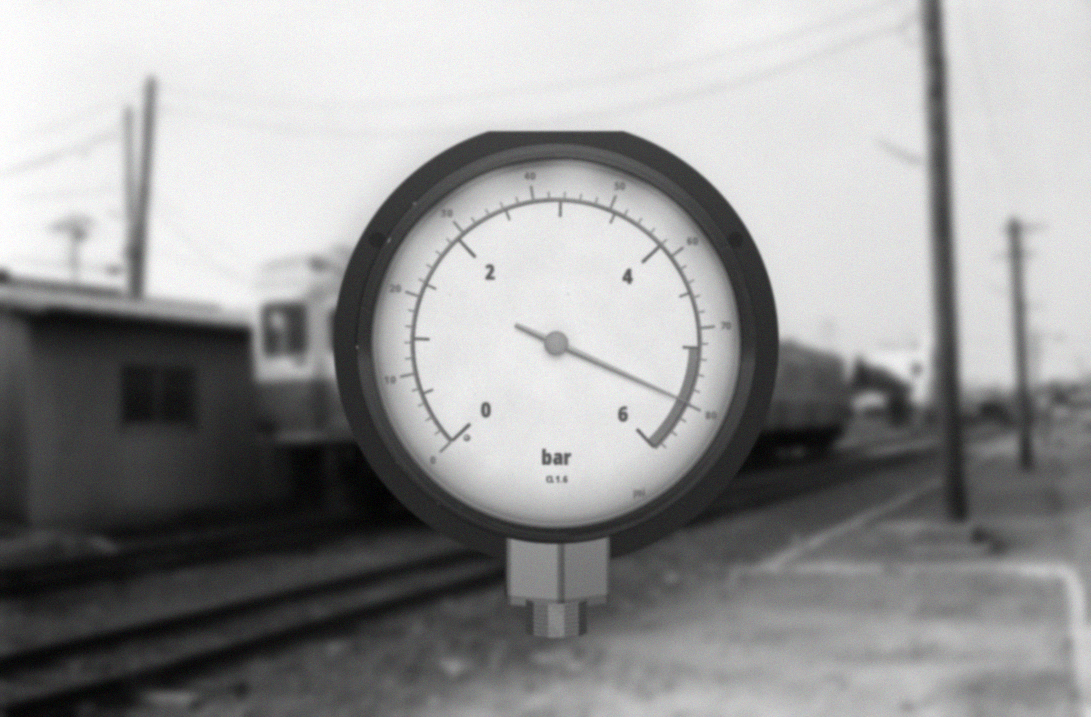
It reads 5.5; bar
